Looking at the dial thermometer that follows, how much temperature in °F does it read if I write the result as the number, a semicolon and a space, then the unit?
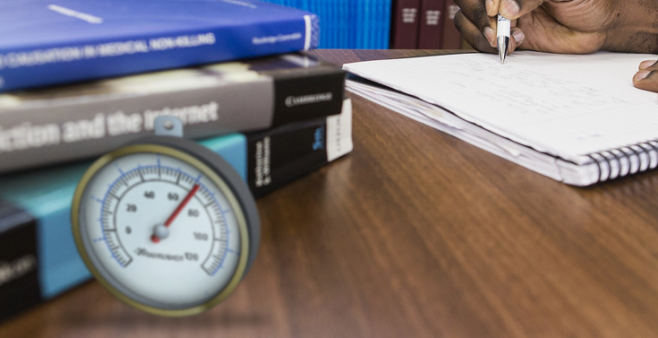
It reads 70; °F
